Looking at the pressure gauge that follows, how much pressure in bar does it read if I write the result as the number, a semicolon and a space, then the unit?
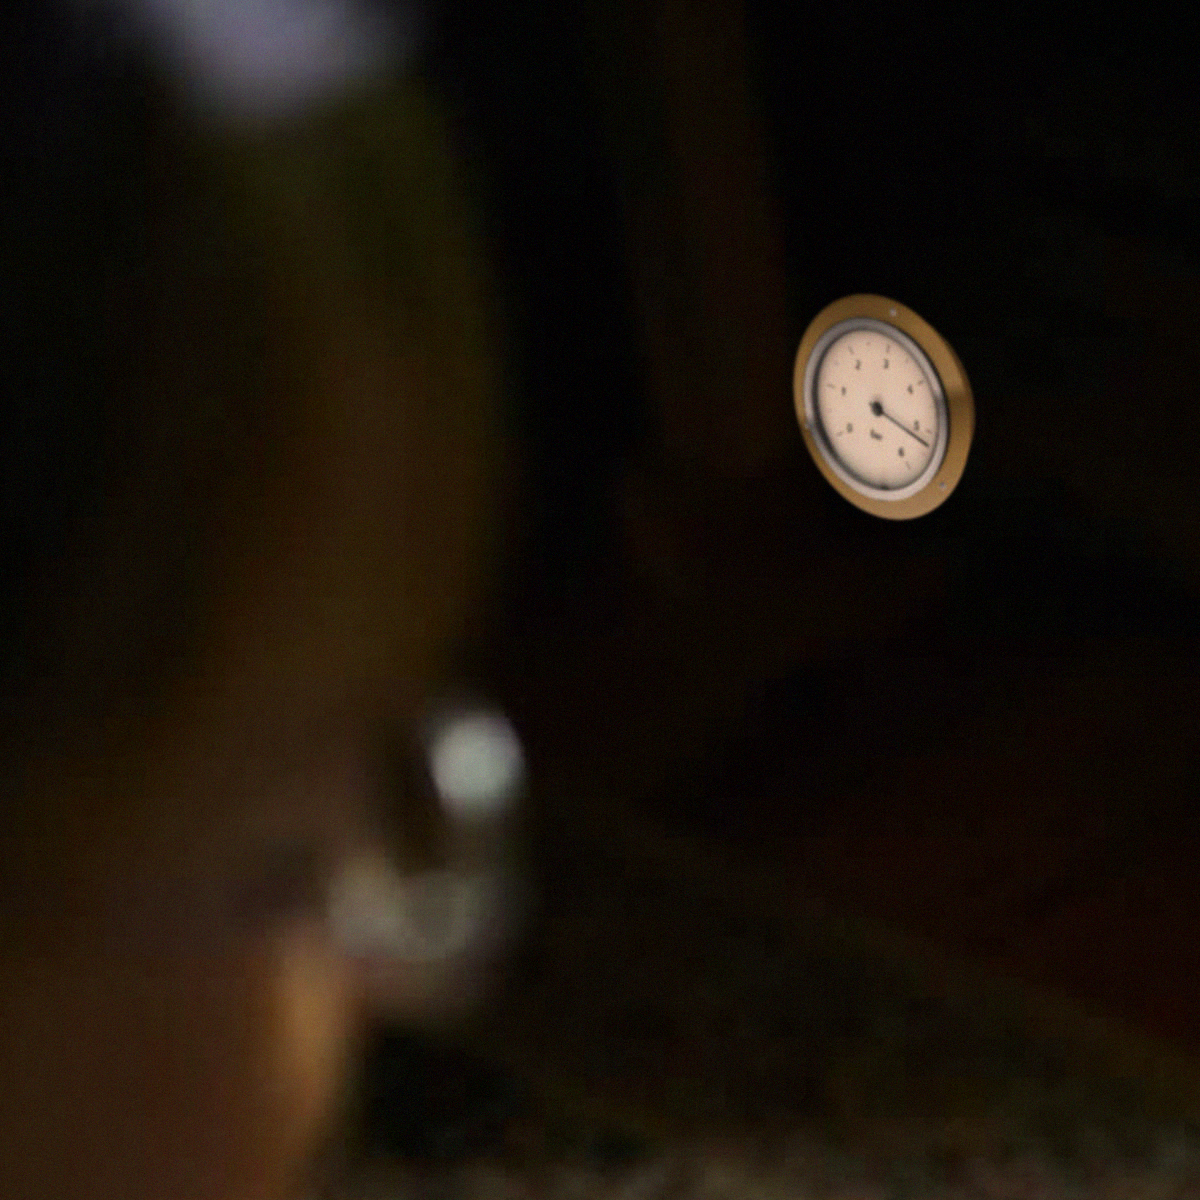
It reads 5.25; bar
